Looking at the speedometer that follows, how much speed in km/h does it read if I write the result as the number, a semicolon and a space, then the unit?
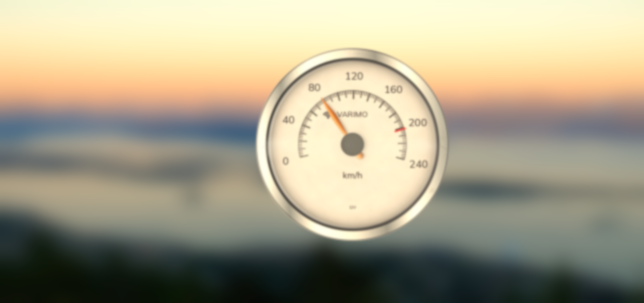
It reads 80; km/h
